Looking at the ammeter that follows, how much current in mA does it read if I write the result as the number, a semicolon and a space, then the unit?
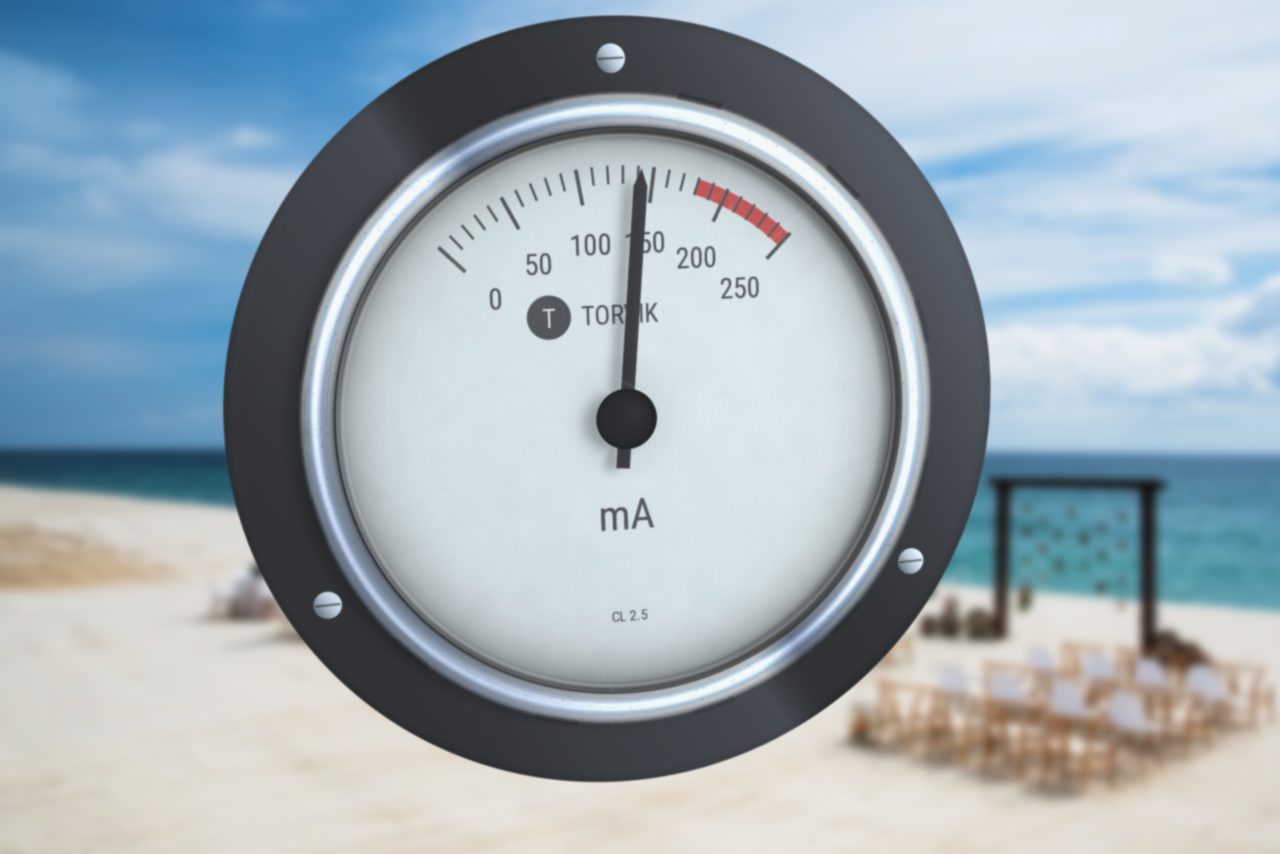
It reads 140; mA
